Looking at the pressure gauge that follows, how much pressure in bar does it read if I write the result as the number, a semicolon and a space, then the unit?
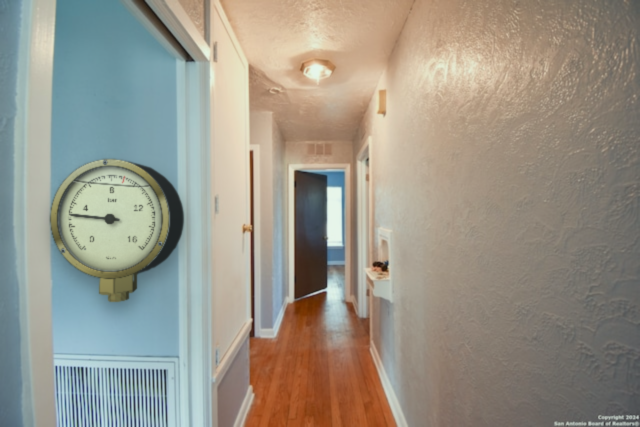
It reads 3; bar
